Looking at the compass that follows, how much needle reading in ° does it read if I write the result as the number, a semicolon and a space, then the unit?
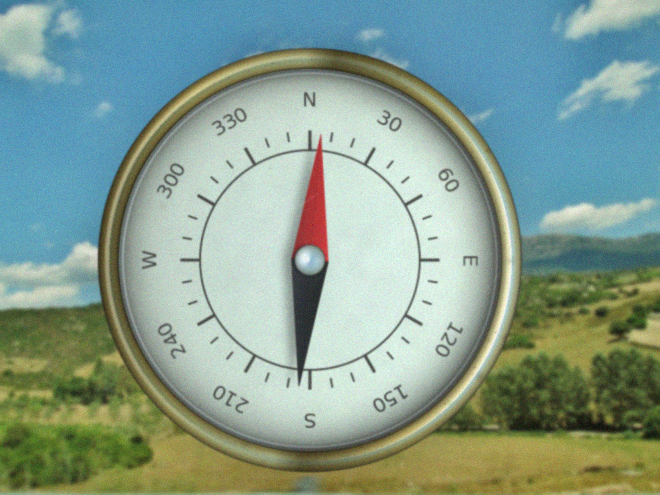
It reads 5; °
